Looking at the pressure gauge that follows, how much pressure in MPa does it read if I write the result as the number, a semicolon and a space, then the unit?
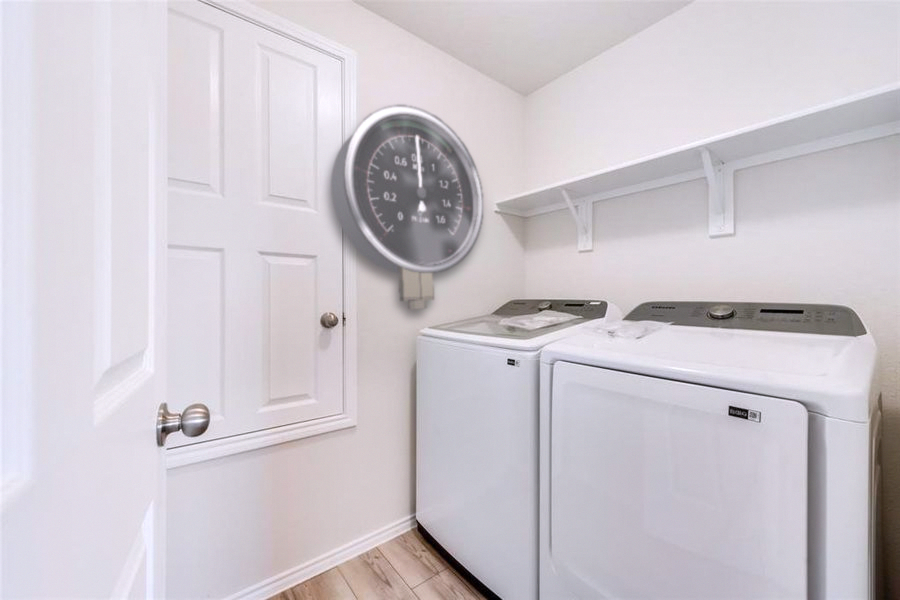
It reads 0.8; MPa
